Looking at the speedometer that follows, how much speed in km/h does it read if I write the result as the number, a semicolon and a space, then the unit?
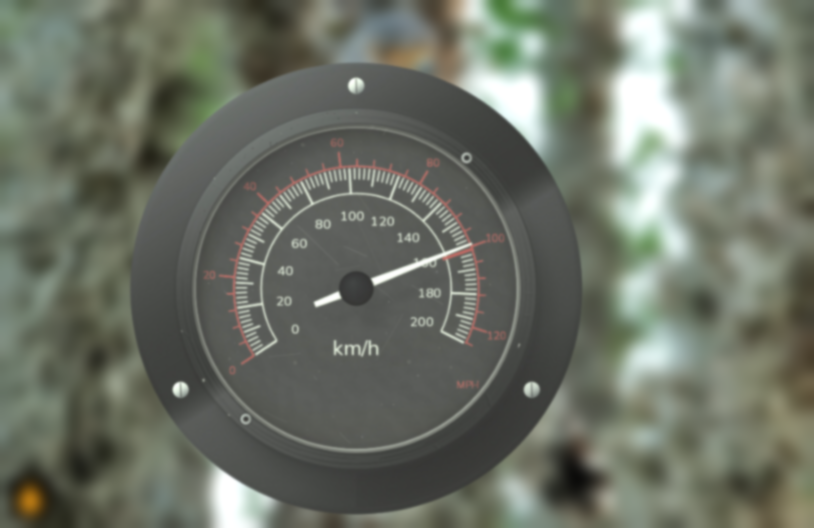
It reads 160; km/h
